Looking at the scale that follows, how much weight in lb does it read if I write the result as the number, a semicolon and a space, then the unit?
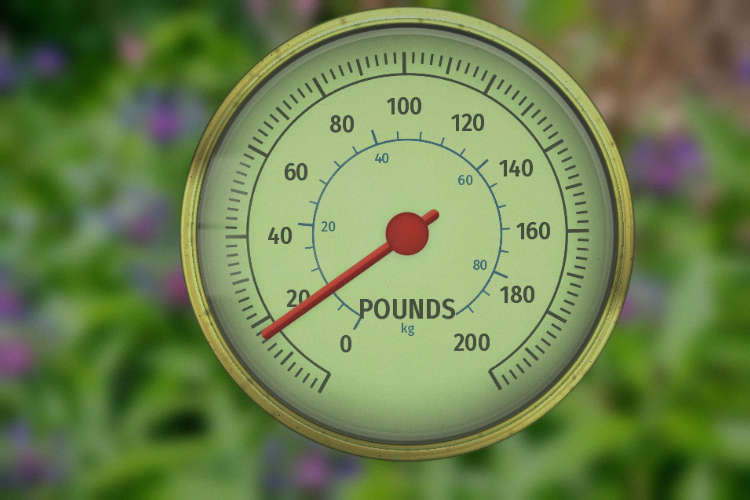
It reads 17; lb
